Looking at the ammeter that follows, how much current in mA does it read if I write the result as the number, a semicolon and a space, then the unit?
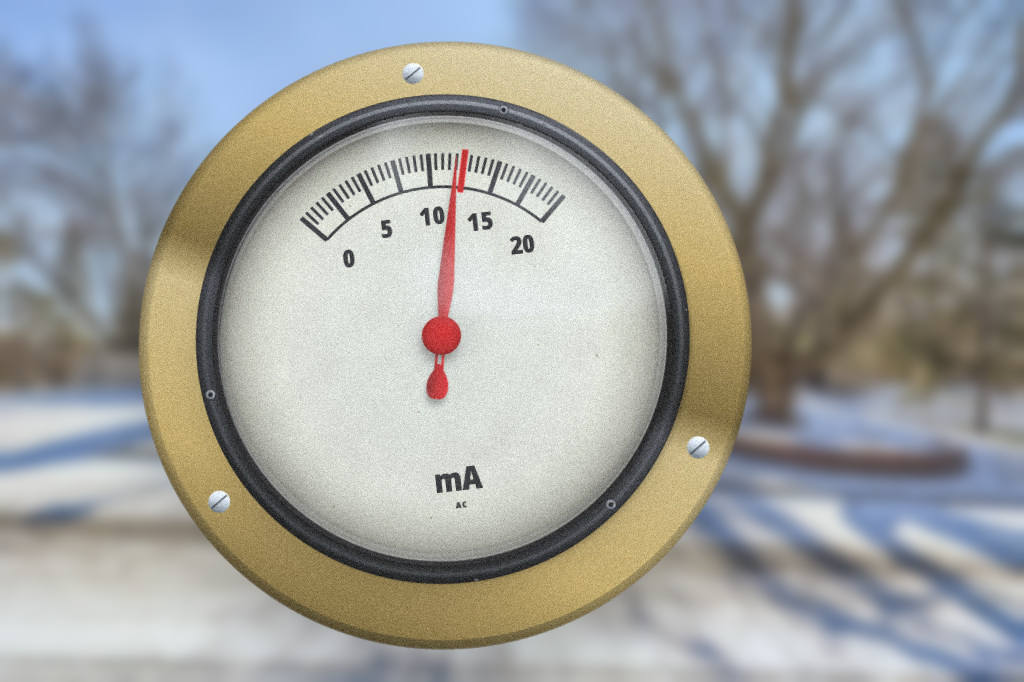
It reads 12; mA
